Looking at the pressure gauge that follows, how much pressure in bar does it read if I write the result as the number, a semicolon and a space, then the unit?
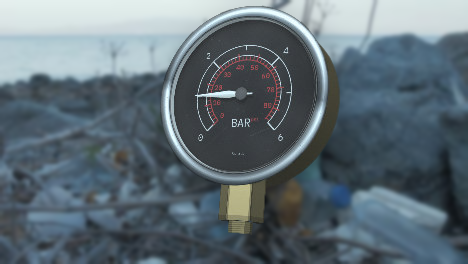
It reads 1; bar
